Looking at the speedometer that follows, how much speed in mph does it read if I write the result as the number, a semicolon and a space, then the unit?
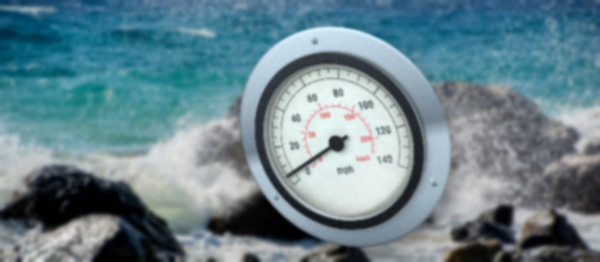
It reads 5; mph
